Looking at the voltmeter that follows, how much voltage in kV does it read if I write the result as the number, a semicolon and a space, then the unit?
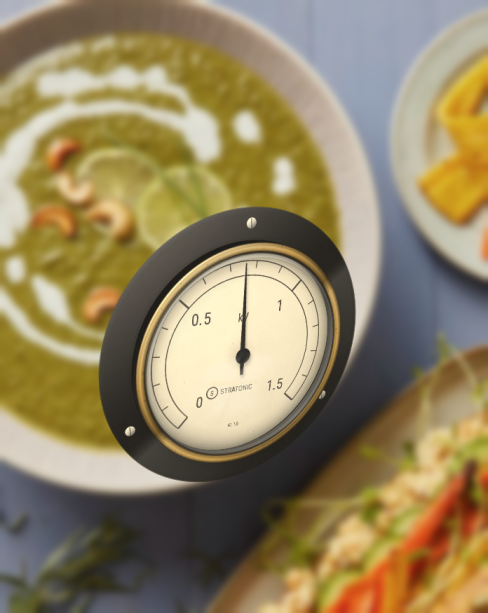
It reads 0.75; kV
